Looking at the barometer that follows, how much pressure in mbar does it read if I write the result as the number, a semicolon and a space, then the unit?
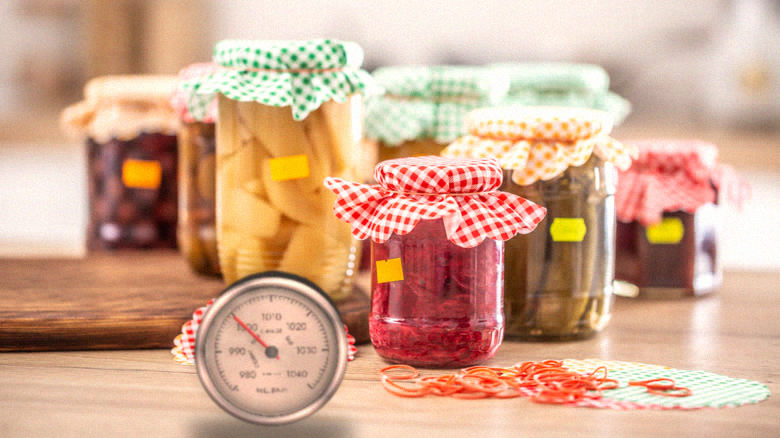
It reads 1000; mbar
